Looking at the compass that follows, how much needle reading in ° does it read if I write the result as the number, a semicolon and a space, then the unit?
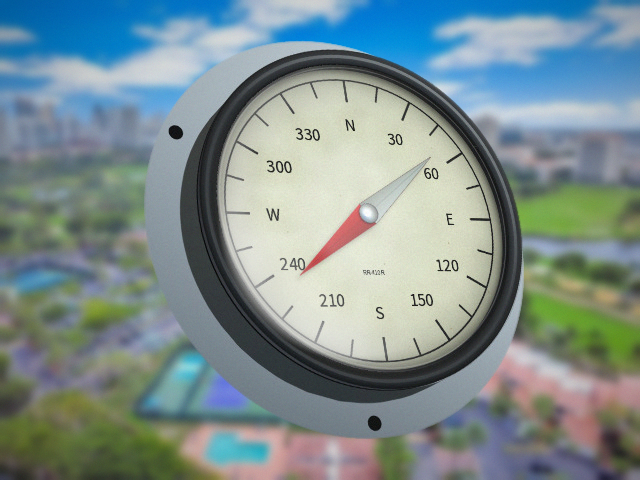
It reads 232.5; °
